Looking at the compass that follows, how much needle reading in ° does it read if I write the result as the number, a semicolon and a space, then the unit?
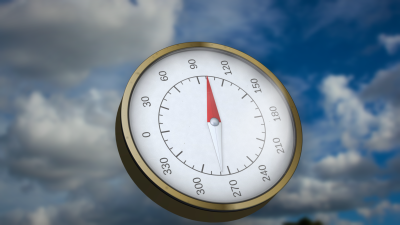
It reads 100; °
